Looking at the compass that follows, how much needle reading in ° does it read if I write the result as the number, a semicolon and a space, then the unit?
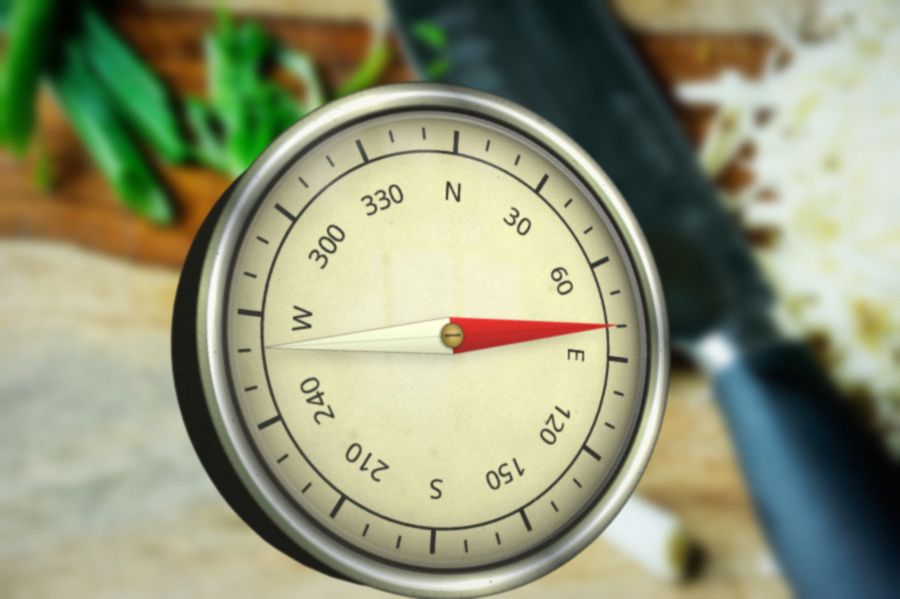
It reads 80; °
